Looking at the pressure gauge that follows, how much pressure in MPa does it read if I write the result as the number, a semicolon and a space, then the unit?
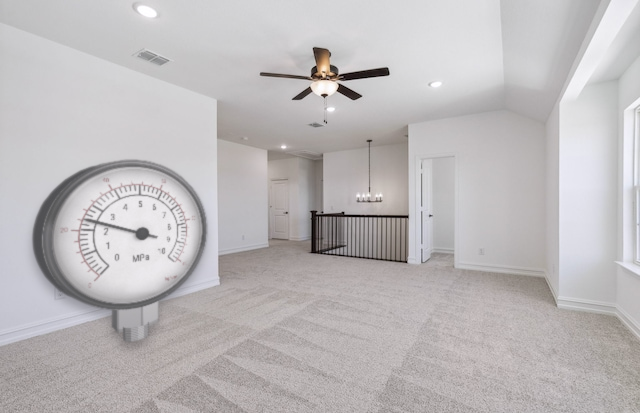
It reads 2.4; MPa
